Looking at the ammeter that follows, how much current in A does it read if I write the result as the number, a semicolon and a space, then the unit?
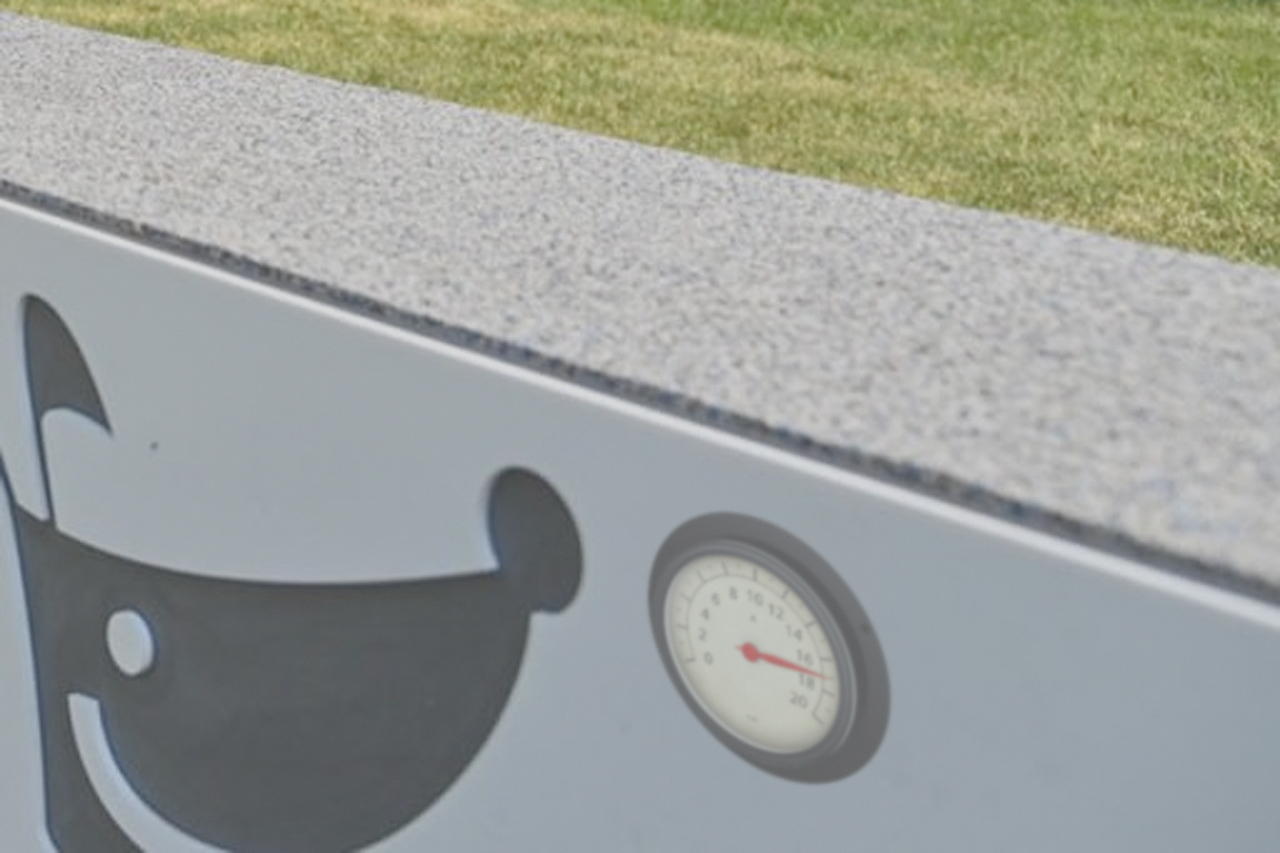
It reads 17; A
